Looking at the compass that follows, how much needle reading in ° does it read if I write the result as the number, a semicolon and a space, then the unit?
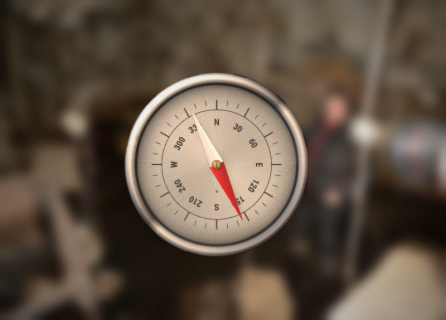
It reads 155; °
